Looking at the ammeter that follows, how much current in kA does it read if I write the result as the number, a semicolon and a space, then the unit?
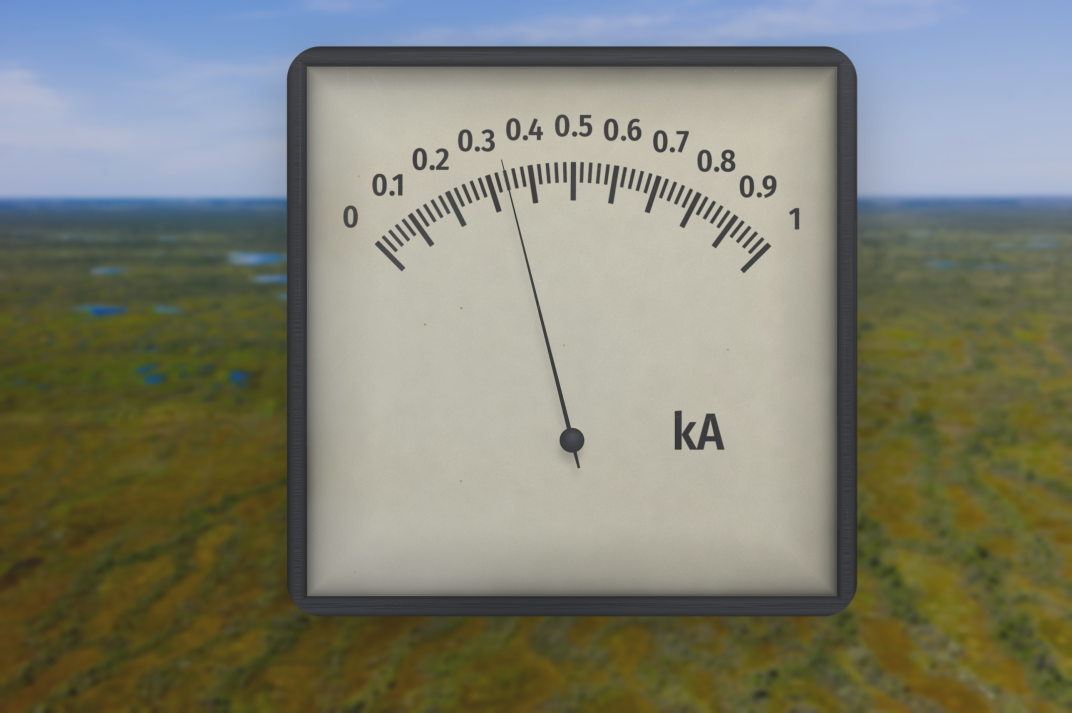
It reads 0.34; kA
